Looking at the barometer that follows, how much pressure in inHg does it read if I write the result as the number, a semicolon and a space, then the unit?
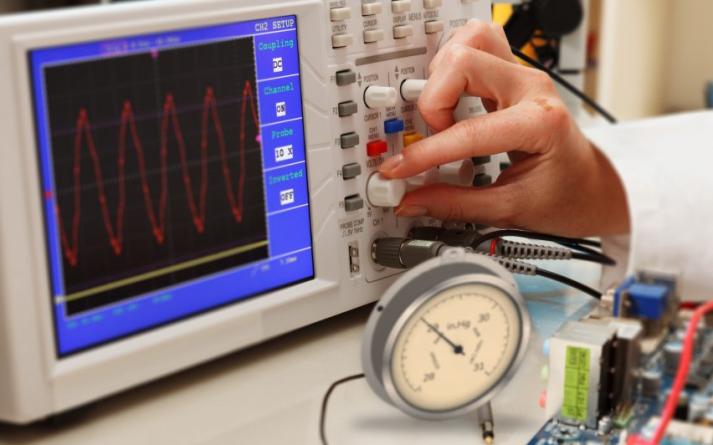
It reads 29; inHg
